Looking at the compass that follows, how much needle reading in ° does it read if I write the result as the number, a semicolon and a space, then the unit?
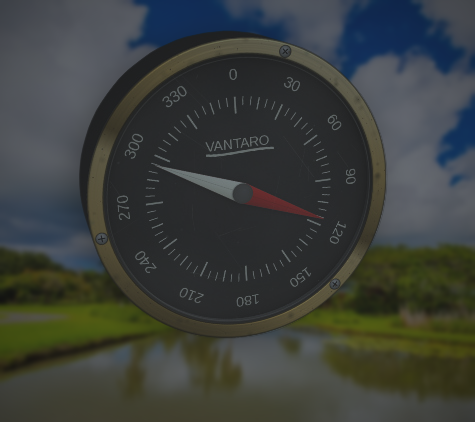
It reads 115; °
